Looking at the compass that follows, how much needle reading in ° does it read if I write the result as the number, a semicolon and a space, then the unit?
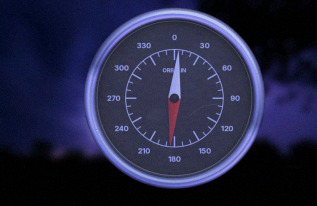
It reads 185; °
